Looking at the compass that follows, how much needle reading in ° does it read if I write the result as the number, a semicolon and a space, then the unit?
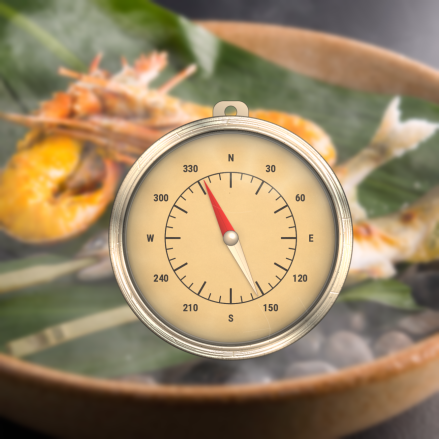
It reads 335; °
